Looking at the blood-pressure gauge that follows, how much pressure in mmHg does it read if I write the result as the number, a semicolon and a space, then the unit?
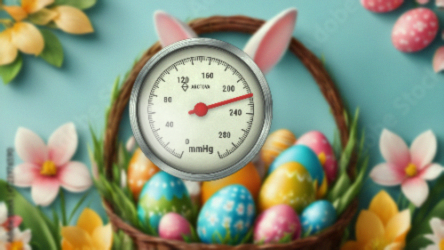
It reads 220; mmHg
